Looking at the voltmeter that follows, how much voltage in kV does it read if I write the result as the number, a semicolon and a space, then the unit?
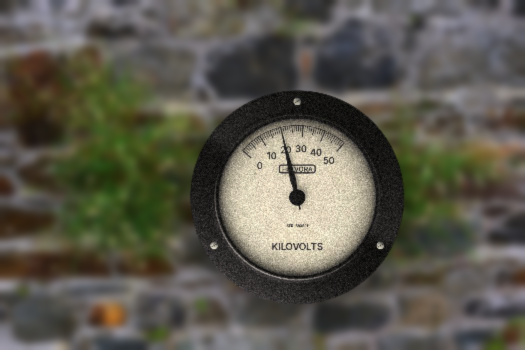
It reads 20; kV
